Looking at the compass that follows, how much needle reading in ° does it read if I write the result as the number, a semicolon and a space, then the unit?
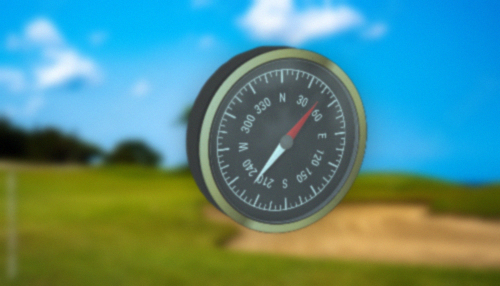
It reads 45; °
